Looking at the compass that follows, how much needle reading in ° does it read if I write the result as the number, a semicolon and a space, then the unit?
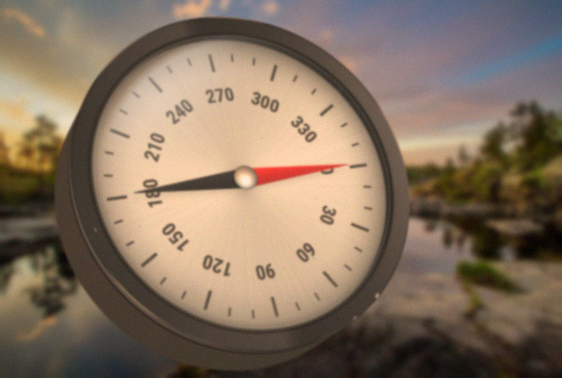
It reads 0; °
